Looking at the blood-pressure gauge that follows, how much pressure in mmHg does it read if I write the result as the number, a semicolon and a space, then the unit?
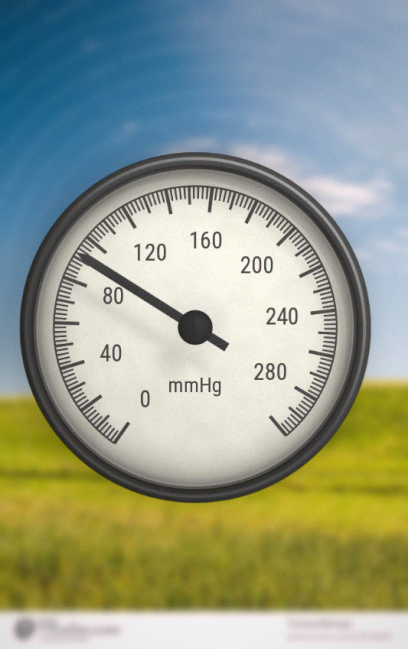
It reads 92; mmHg
